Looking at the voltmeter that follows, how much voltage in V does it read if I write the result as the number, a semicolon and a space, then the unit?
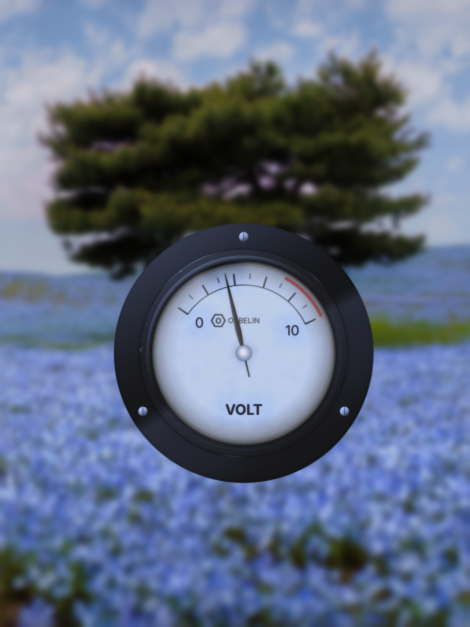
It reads 3.5; V
